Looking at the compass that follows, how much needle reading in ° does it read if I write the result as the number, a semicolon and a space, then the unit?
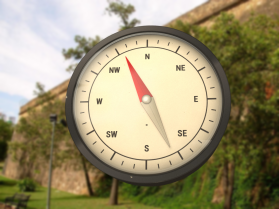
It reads 335; °
